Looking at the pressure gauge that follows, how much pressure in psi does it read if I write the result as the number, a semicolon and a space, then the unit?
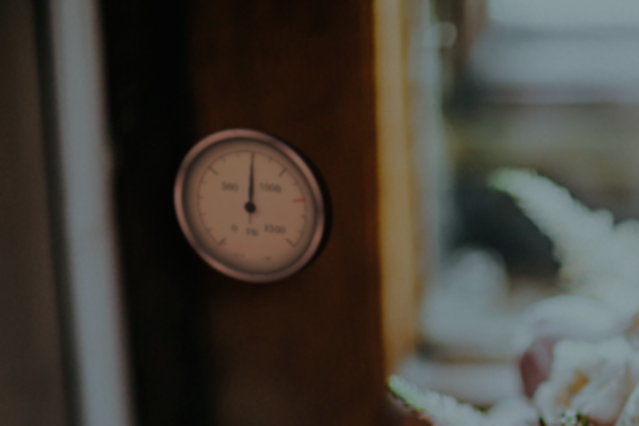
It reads 800; psi
